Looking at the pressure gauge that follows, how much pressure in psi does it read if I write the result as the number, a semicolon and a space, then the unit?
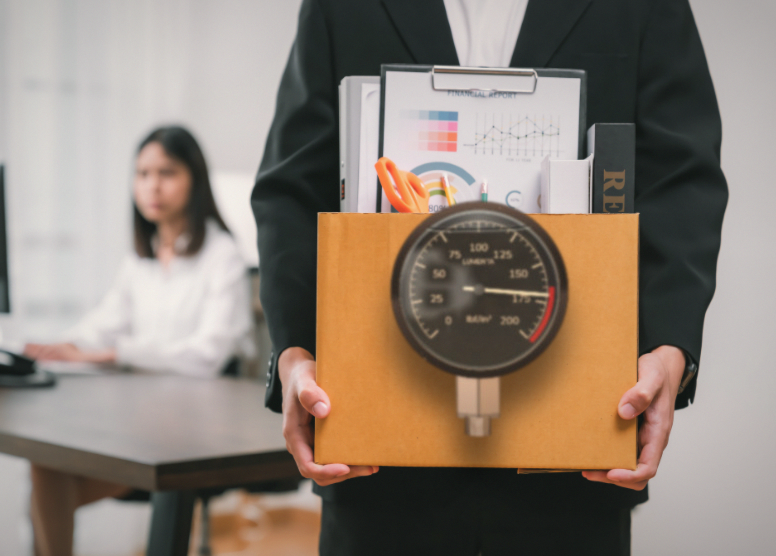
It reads 170; psi
